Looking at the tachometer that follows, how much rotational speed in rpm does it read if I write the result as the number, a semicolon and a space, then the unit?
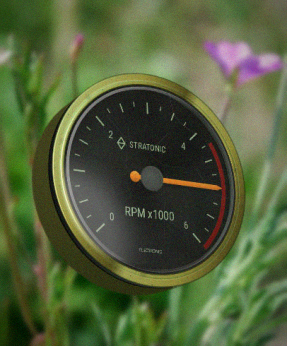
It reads 5000; rpm
